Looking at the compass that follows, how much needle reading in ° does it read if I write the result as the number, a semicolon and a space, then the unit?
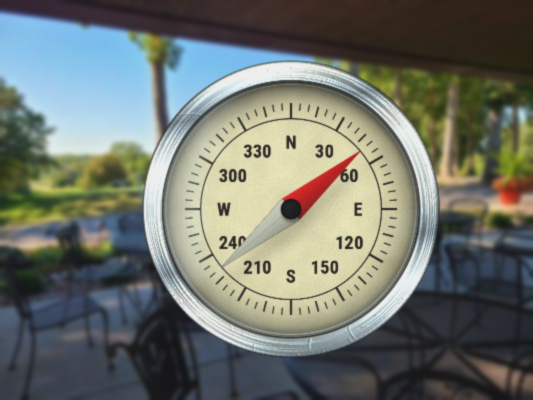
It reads 50; °
